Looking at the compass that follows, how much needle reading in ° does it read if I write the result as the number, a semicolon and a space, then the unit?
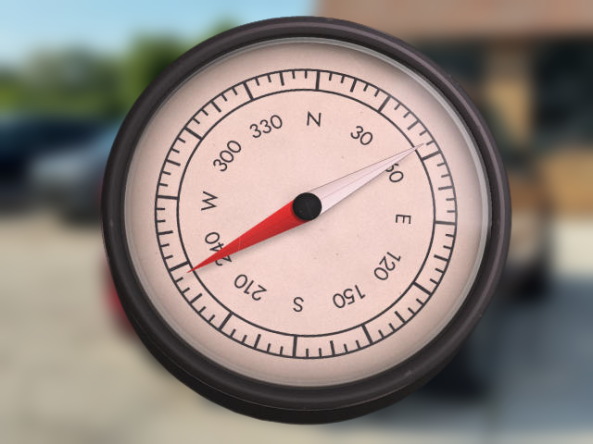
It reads 235; °
